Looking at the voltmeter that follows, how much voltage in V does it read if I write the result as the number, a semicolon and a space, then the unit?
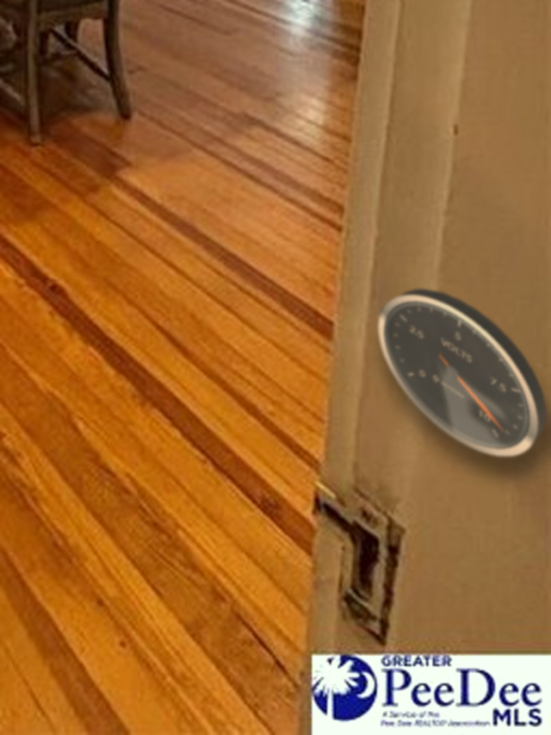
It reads 9.5; V
